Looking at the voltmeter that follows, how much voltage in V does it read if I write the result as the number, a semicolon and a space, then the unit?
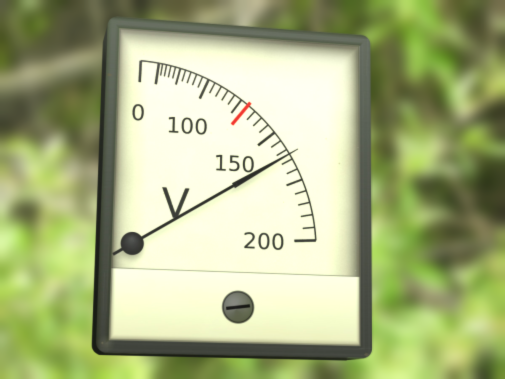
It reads 162.5; V
